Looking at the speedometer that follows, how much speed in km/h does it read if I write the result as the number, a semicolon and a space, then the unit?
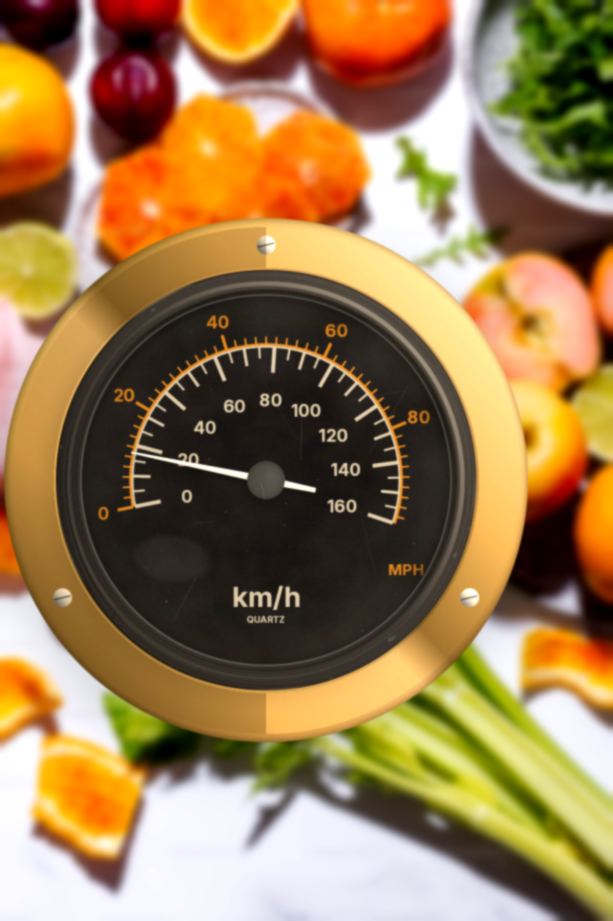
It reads 17.5; km/h
